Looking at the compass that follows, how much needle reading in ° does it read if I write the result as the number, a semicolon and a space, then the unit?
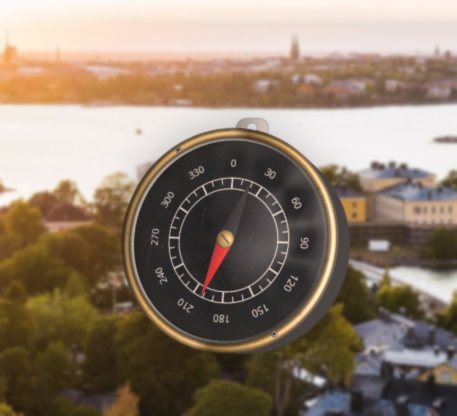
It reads 200; °
